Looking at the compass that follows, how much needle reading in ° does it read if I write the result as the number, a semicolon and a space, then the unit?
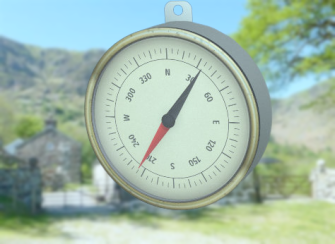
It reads 215; °
